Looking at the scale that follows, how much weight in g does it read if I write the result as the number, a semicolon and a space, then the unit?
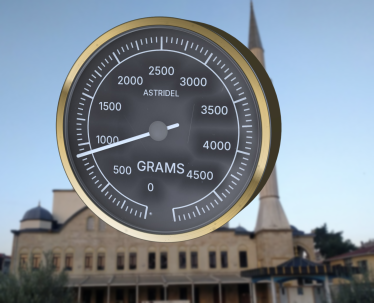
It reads 900; g
